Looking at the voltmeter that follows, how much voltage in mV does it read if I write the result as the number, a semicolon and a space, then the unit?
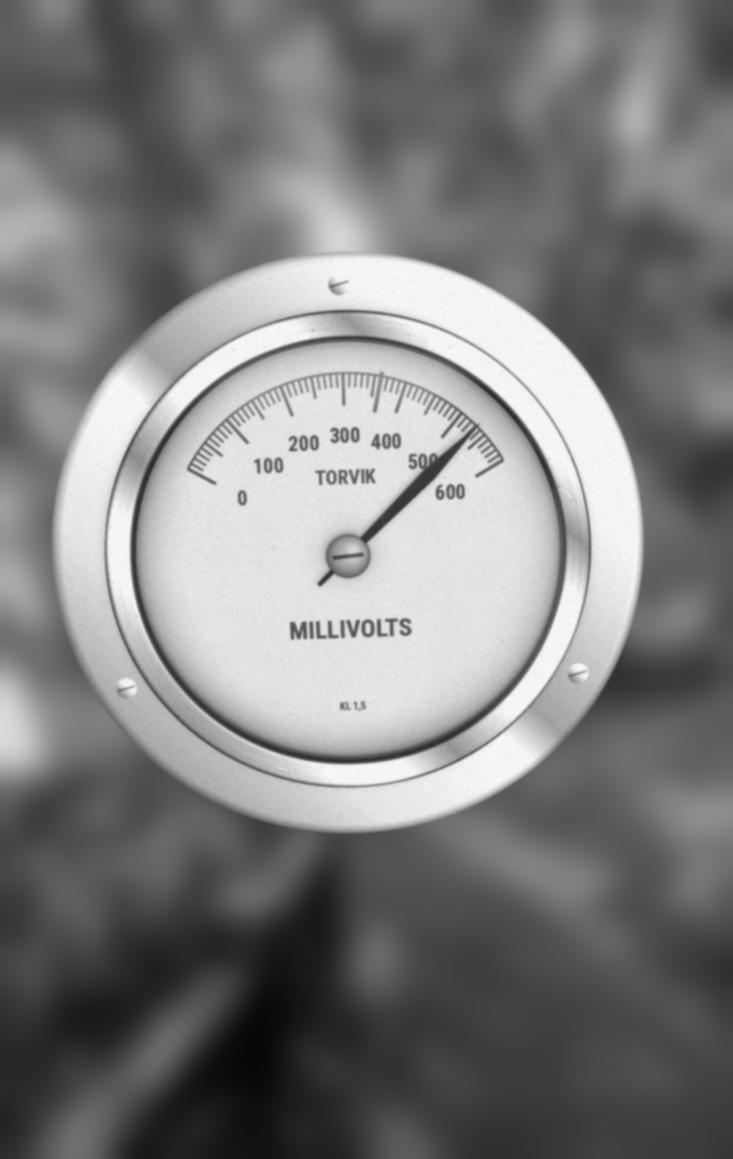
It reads 530; mV
